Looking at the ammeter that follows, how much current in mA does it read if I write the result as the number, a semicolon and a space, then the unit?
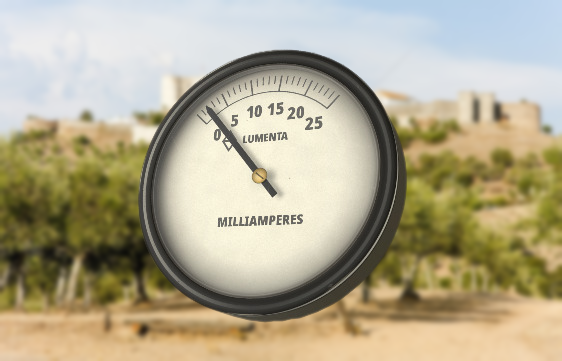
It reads 2; mA
